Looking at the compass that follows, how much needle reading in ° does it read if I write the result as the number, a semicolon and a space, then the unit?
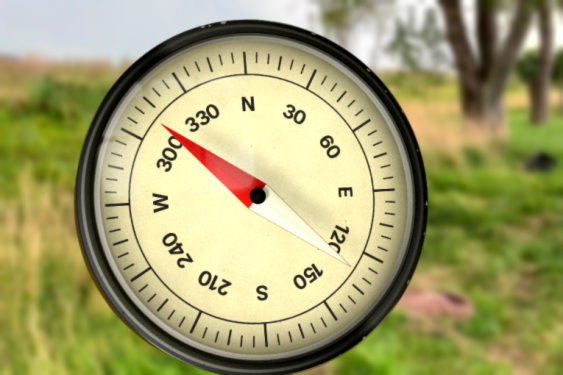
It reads 310; °
